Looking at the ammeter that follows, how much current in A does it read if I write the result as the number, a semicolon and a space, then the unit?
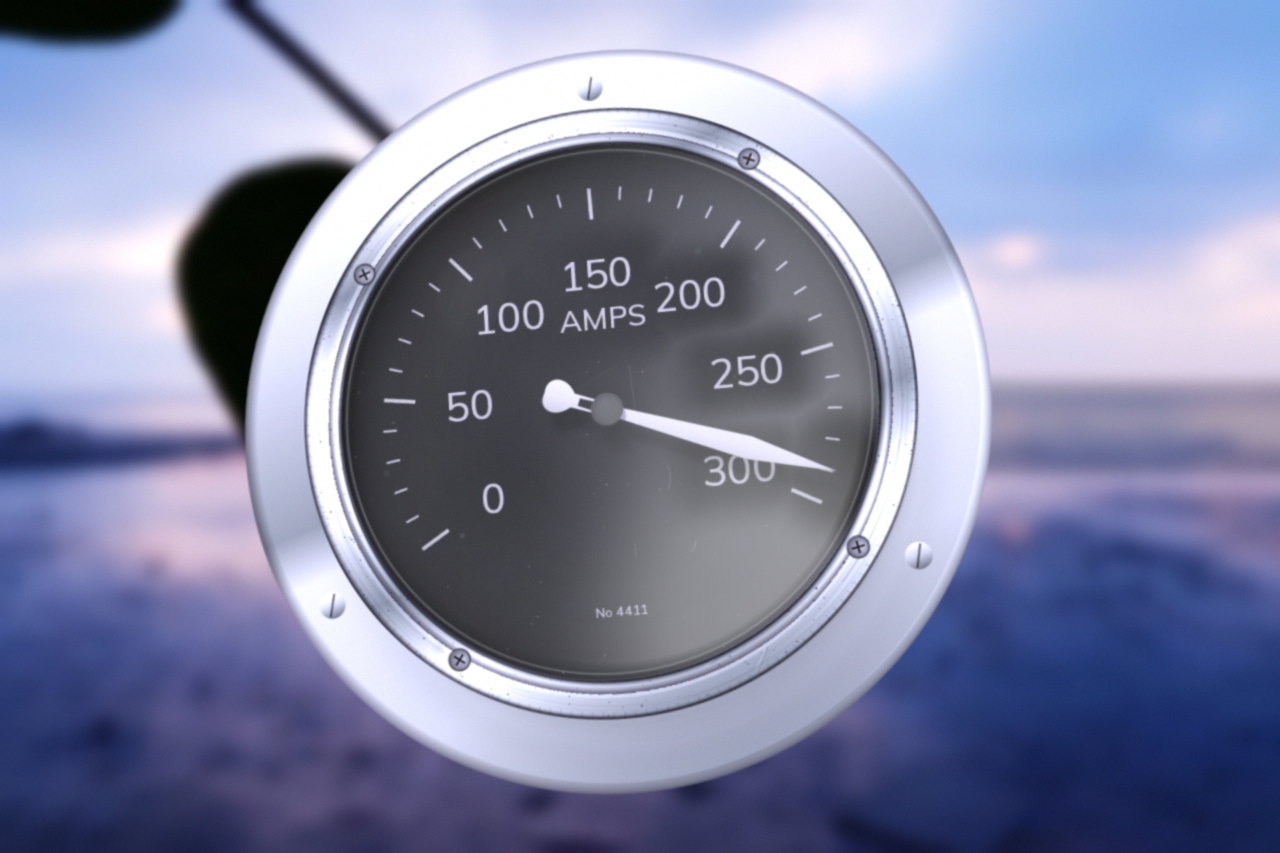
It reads 290; A
